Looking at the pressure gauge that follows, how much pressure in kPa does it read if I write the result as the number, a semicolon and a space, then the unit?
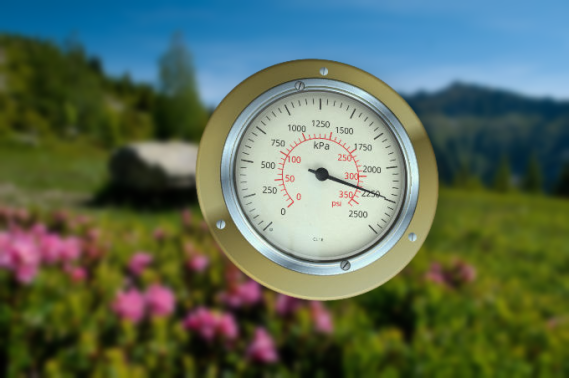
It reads 2250; kPa
